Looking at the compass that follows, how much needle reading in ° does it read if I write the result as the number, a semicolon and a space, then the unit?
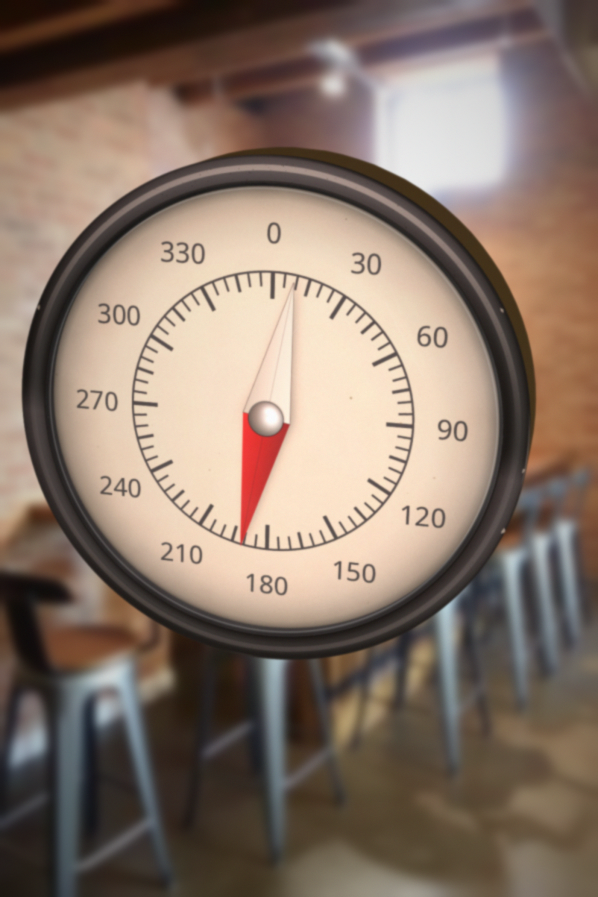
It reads 190; °
